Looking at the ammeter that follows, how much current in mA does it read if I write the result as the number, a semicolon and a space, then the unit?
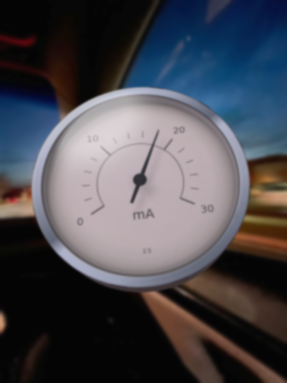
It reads 18; mA
